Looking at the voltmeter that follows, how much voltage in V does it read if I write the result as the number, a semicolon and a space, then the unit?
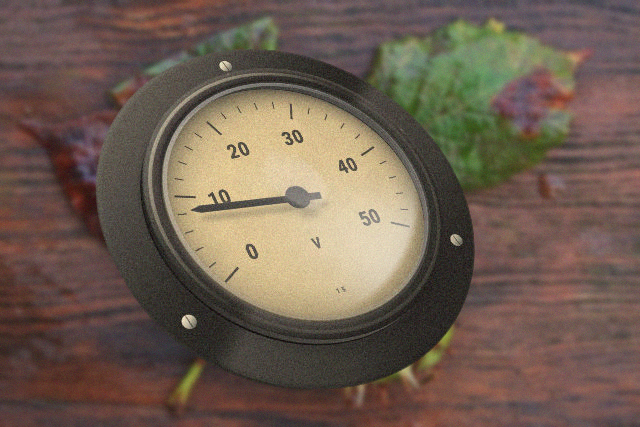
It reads 8; V
